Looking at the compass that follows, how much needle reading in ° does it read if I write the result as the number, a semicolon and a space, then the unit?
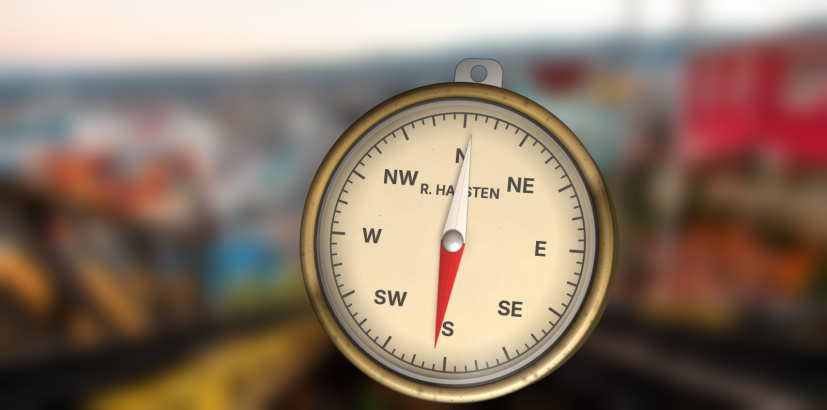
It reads 185; °
